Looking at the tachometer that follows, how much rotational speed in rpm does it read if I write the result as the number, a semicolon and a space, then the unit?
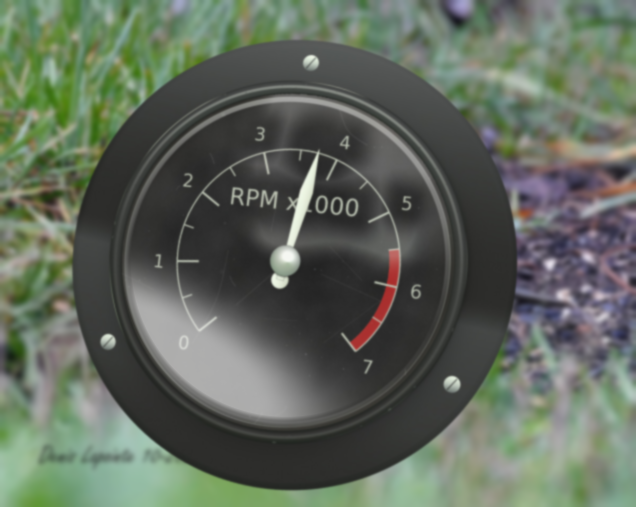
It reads 3750; rpm
